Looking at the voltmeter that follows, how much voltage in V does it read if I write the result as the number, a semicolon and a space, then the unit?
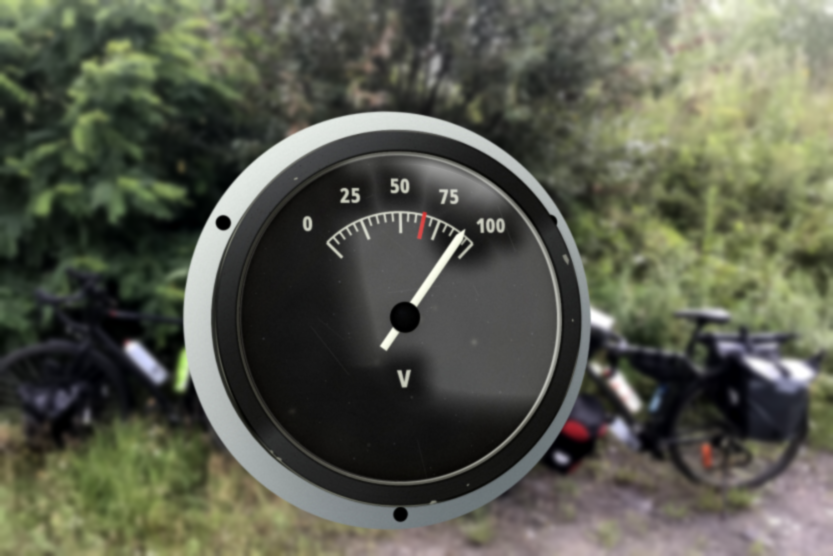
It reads 90; V
